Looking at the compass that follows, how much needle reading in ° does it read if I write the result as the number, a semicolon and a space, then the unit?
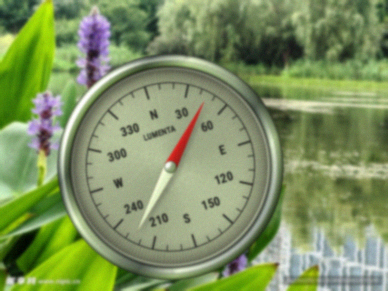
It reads 45; °
